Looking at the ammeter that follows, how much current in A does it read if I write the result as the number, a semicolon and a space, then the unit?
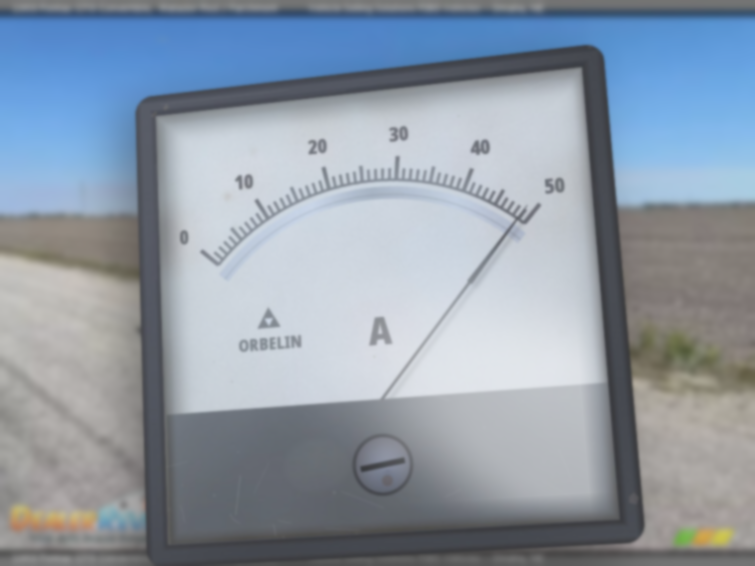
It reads 49; A
